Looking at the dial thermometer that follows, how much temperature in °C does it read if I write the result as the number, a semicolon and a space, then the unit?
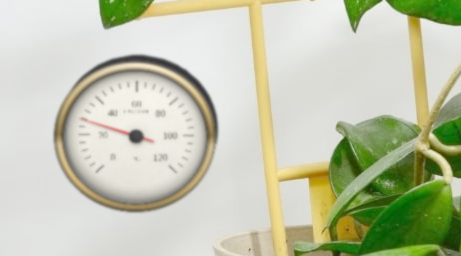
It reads 28; °C
